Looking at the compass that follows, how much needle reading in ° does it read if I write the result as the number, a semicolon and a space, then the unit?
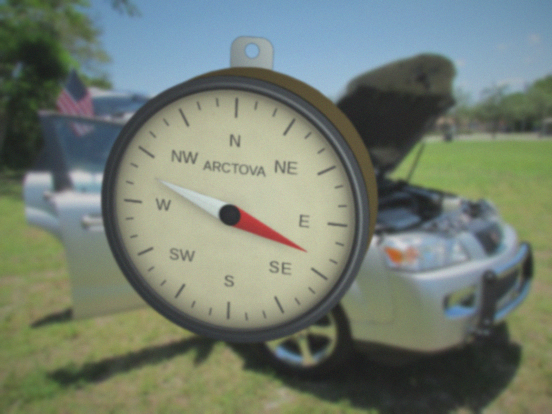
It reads 110; °
